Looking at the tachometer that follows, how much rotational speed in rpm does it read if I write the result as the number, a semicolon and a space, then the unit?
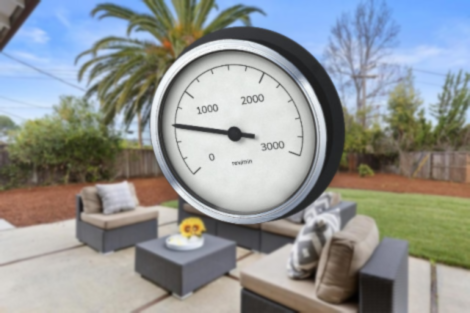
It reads 600; rpm
